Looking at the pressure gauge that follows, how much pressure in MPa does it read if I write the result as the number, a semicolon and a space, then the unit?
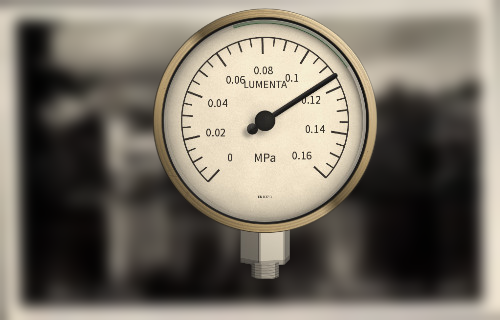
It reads 0.115; MPa
